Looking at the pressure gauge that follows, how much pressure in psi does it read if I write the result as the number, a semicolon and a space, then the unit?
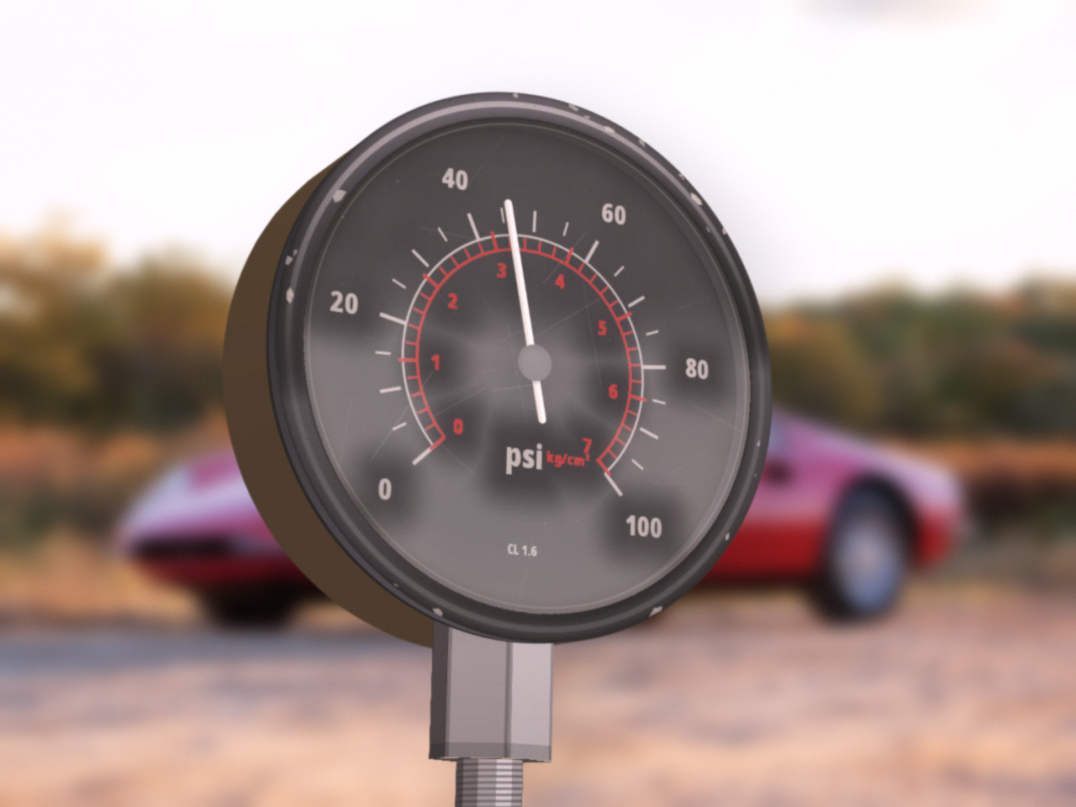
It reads 45; psi
